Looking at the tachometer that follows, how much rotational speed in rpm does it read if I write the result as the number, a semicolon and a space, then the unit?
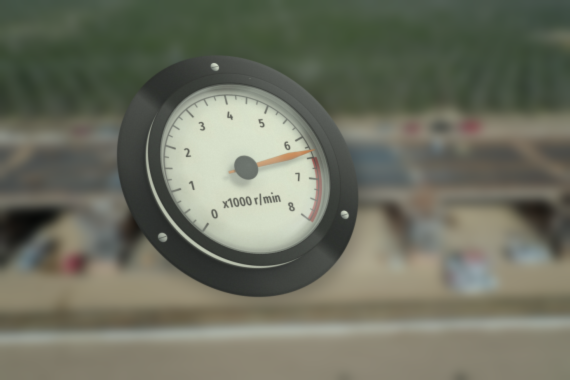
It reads 6375; rpm
